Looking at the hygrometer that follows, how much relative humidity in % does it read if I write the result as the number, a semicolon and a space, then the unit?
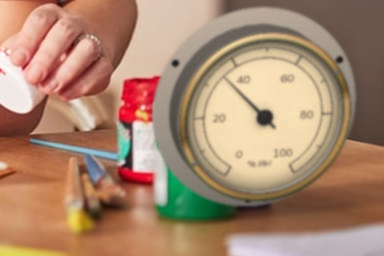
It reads 35; %
